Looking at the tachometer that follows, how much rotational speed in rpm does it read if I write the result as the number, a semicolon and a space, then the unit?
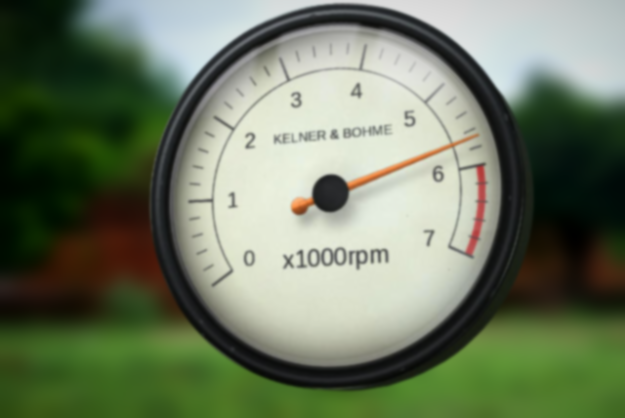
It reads 5700; rpm
